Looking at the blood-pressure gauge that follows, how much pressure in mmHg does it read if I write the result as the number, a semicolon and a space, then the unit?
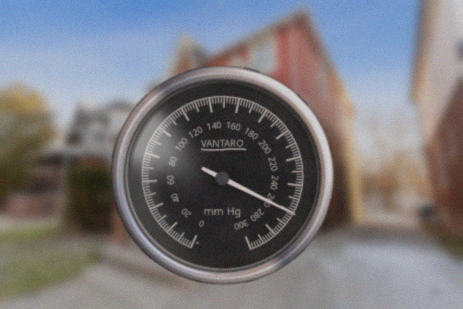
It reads 260; mmHg
